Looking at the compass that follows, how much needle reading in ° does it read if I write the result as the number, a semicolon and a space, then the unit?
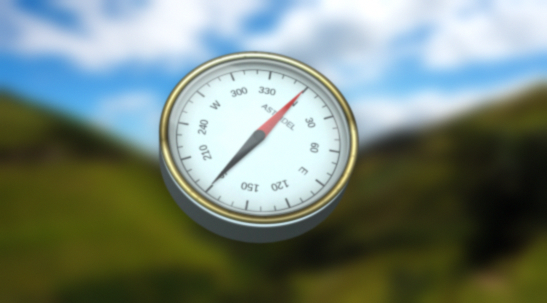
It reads 0; °
